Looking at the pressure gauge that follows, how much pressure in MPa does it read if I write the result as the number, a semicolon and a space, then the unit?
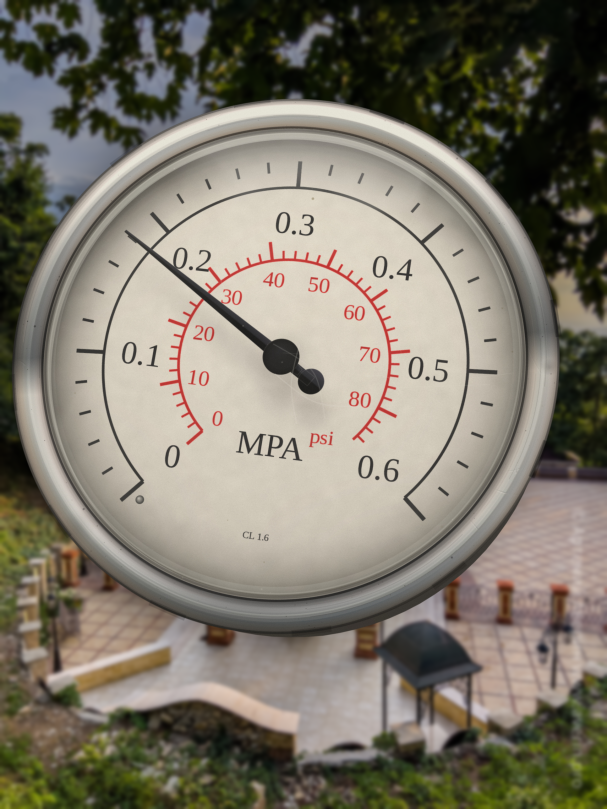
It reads 0.18; MPa
